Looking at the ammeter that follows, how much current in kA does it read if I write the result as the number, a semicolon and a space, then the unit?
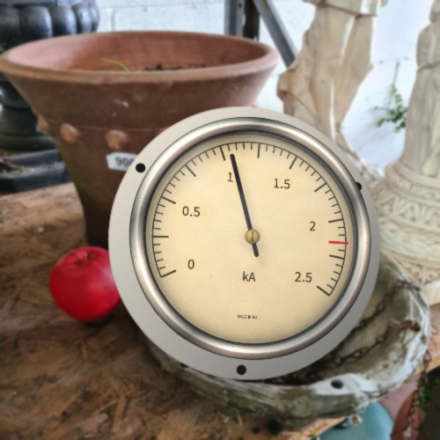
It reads 1.05; kA
